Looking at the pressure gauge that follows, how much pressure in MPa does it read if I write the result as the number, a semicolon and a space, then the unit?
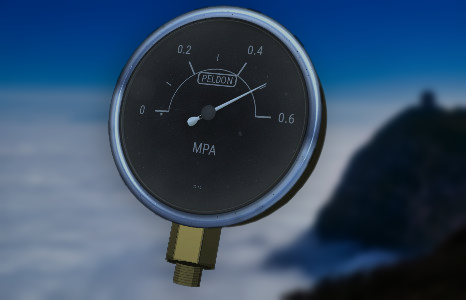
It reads 0.5; MPa
